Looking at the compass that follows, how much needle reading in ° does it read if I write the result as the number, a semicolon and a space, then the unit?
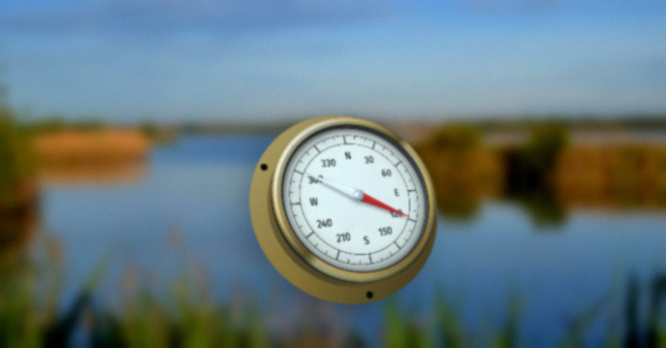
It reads 120; °
